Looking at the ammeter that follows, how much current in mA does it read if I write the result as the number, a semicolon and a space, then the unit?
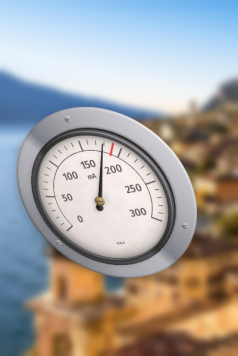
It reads 180; mA
